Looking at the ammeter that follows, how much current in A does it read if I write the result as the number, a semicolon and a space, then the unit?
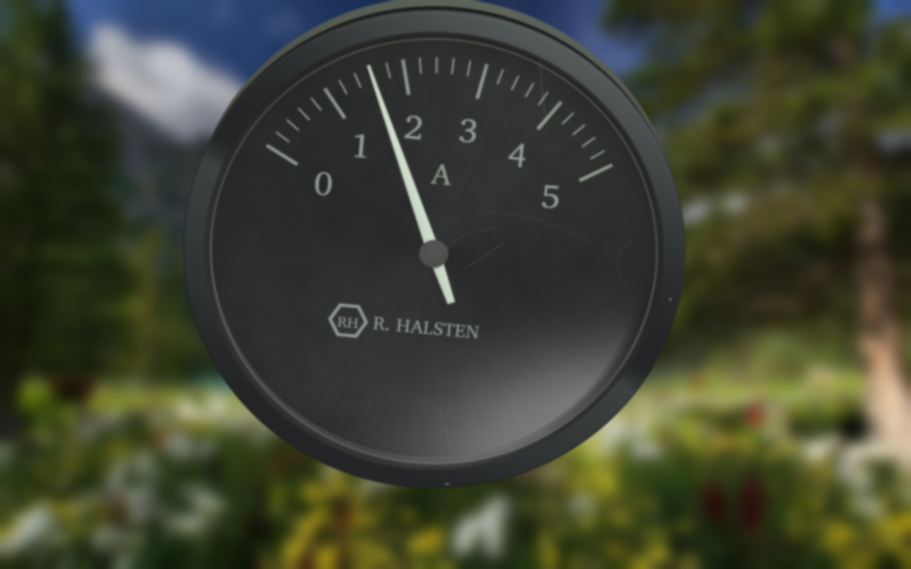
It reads 1.6; A
